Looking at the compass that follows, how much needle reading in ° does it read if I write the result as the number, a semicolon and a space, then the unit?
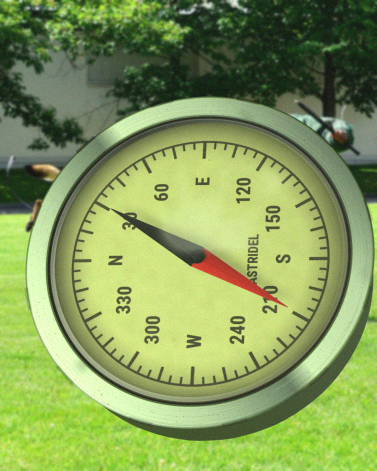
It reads 210; °
